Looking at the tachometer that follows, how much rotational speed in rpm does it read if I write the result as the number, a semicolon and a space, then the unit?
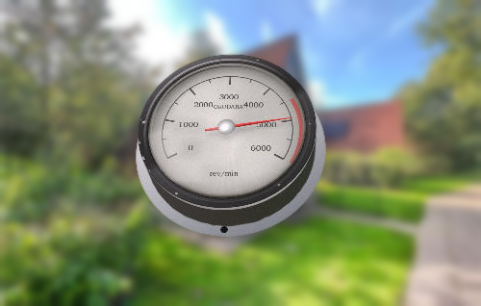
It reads 5000; rpm
